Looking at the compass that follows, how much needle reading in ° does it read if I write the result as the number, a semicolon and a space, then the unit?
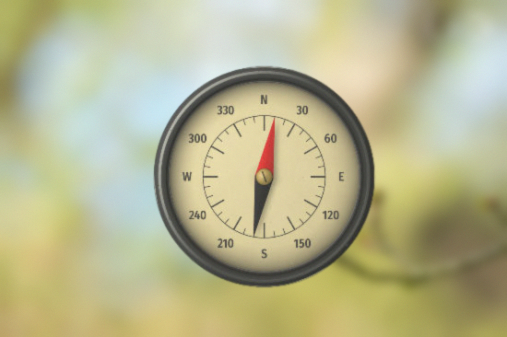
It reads 10; °
